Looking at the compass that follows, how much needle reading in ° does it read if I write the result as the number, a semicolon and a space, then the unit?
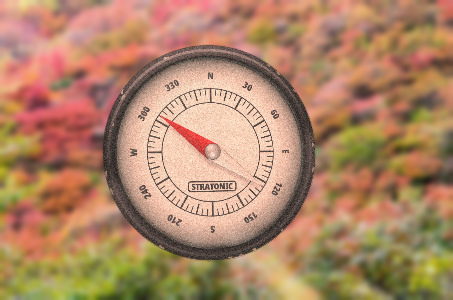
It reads 305; °
